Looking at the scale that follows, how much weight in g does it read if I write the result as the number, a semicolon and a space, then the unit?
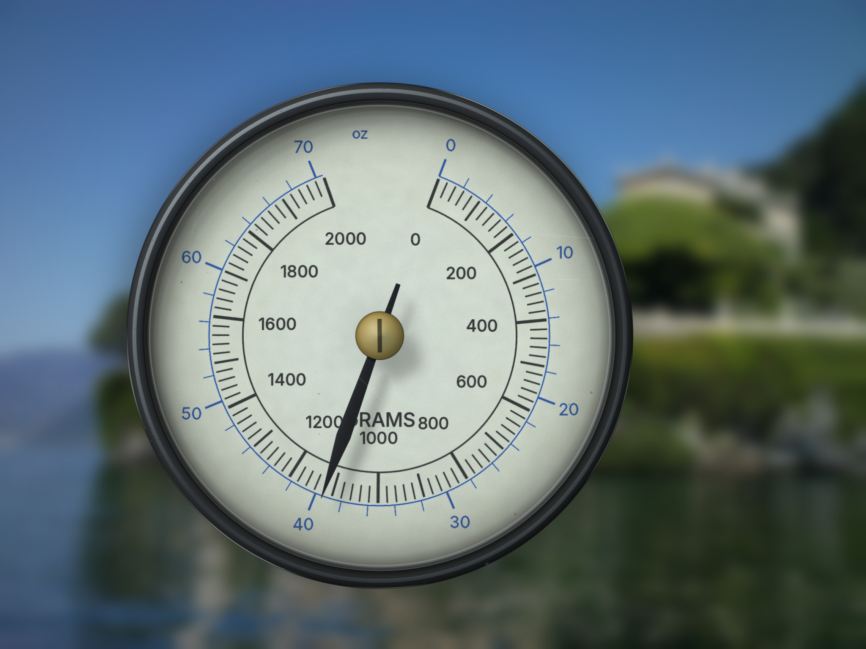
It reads 1120; g
